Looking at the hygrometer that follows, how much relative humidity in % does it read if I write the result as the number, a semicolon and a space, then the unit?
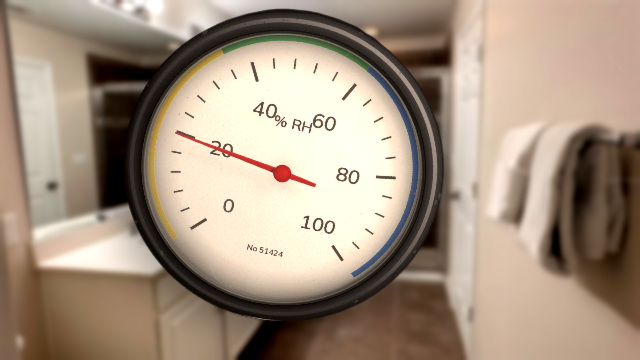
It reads 20; %
